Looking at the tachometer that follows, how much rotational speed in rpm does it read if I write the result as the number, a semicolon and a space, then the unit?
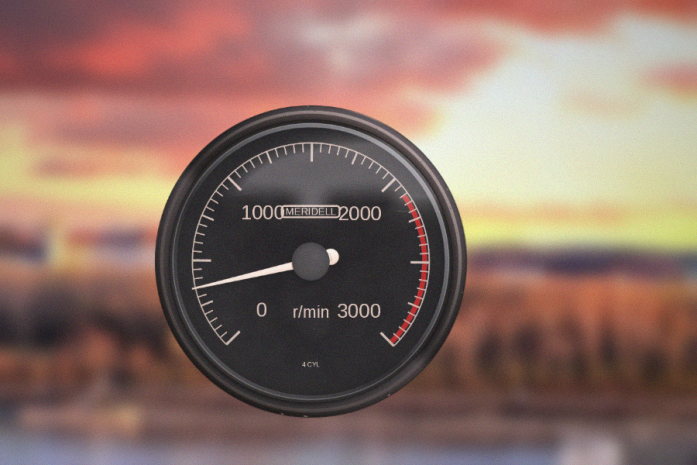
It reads 350; rpm
